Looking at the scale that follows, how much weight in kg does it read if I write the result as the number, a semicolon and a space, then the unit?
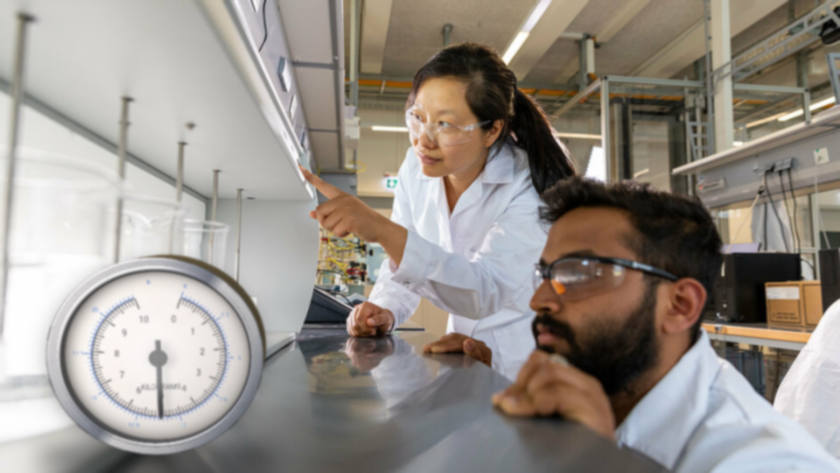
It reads 5; kg
